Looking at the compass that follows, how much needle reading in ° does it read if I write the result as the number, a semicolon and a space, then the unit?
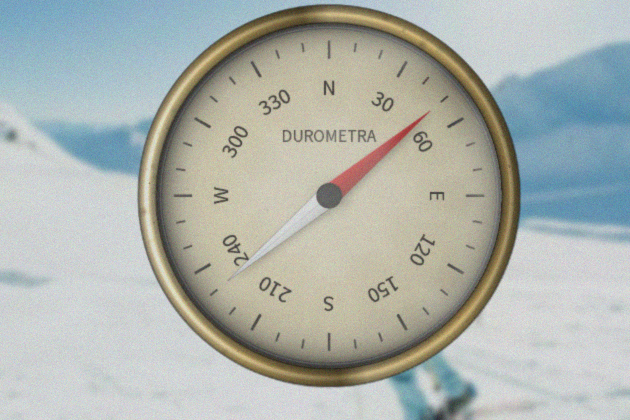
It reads 50; °
